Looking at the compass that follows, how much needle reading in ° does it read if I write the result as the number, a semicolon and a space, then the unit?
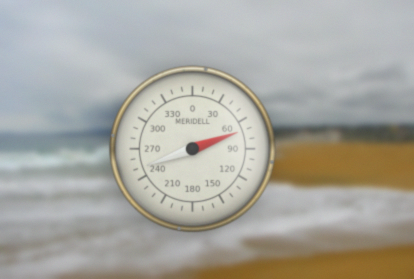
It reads 70; °
